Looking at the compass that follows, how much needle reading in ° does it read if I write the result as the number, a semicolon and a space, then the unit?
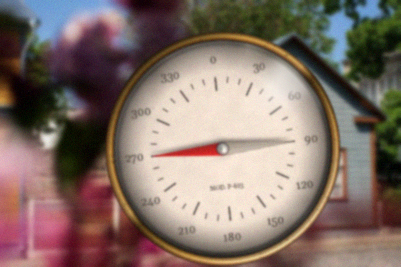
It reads 270; °
